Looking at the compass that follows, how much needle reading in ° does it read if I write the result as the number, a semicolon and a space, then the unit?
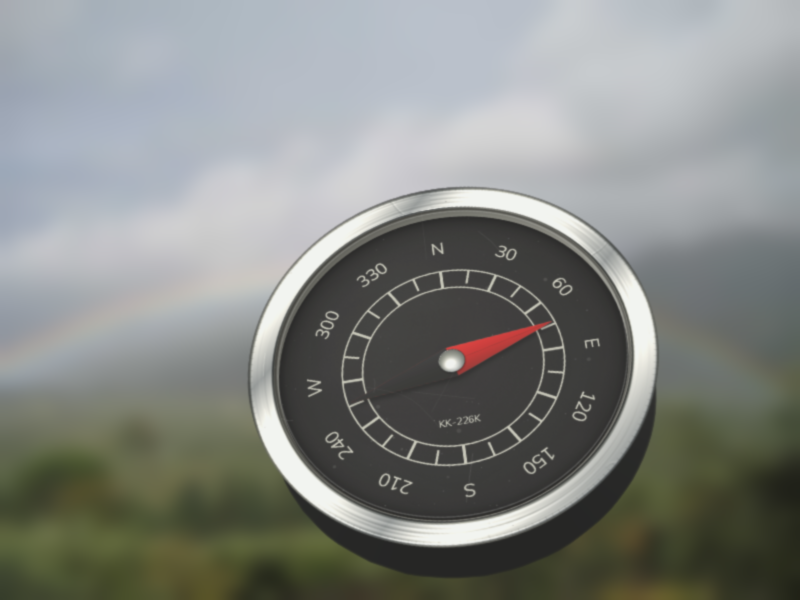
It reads 75; °
